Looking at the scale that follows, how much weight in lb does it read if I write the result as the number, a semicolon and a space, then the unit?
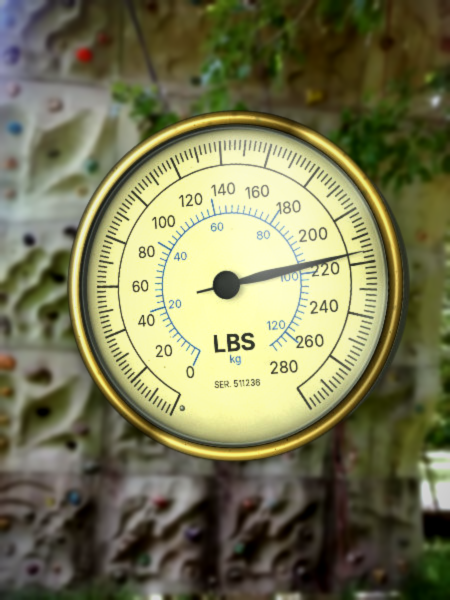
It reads 216; lb
